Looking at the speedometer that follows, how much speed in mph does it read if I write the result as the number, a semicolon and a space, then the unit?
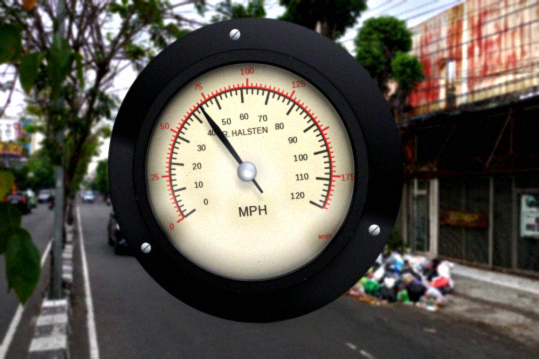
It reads 44; mph
